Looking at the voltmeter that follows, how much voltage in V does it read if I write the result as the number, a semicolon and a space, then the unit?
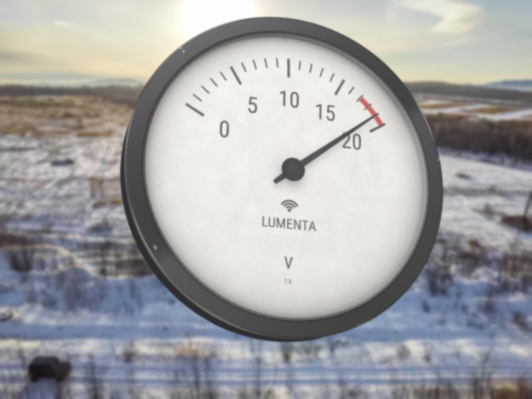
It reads 19; V
